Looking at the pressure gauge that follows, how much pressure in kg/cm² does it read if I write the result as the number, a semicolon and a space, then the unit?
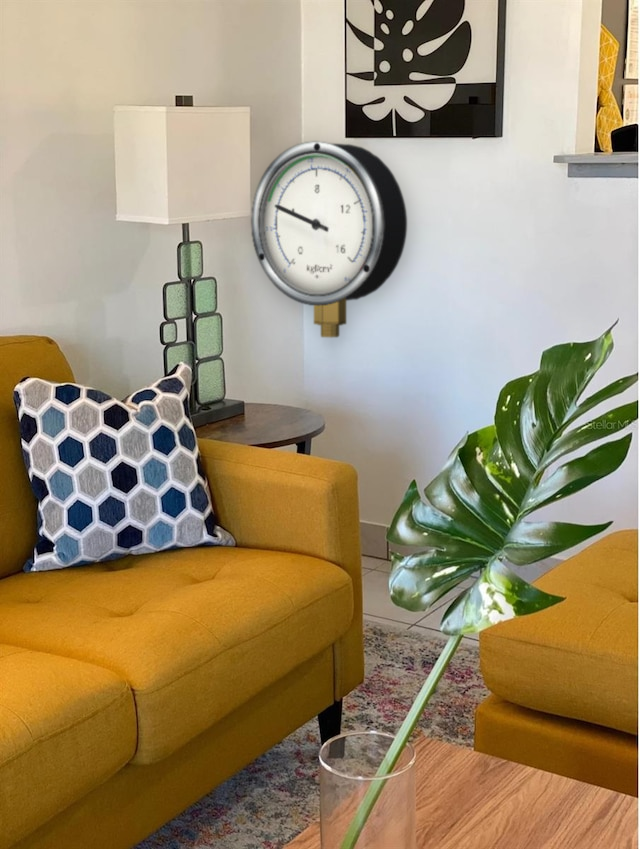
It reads 4; kg/cm²
